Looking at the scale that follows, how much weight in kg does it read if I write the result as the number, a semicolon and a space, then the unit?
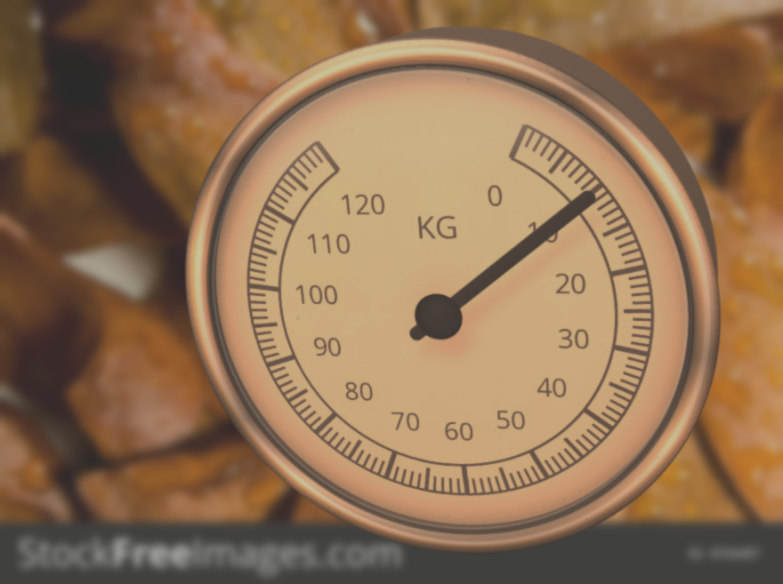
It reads 10; kg
